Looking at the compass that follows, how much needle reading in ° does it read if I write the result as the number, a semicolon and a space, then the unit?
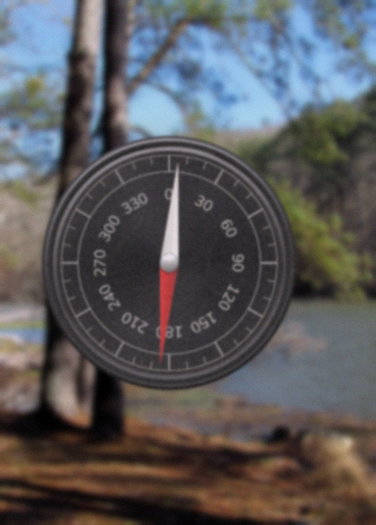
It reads 185; °
